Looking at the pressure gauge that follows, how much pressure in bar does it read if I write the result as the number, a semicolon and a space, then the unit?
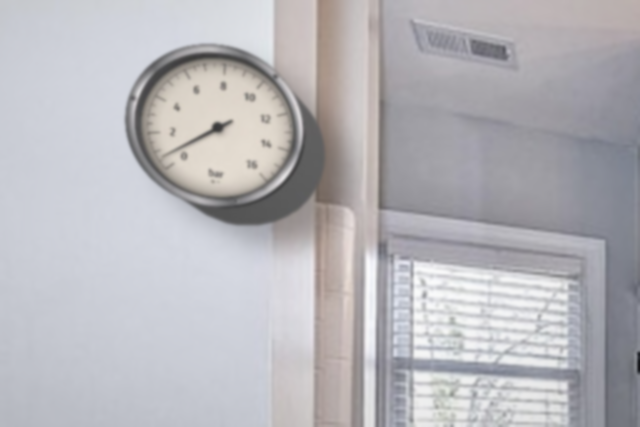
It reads 0.5; bar
